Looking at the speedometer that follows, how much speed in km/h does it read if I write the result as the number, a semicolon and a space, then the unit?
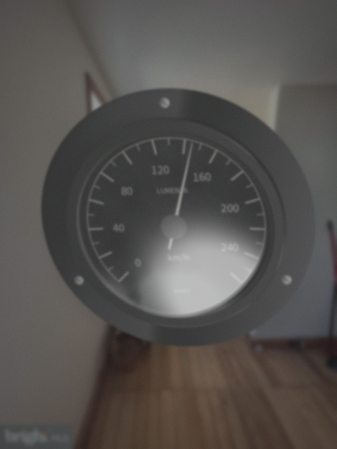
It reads 145; km/h
